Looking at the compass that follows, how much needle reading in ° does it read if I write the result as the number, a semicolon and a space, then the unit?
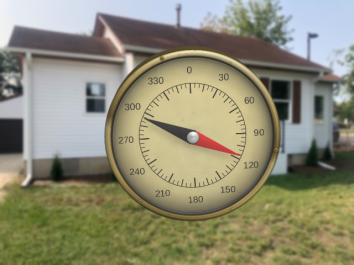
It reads 115; °
